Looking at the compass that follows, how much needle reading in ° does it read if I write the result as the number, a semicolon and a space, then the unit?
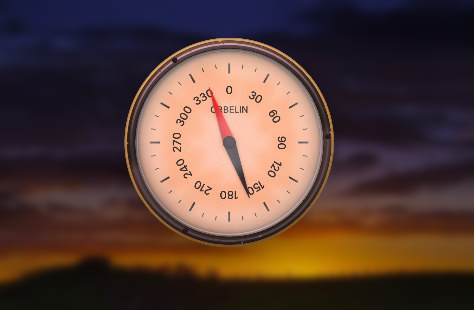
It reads 340; °
